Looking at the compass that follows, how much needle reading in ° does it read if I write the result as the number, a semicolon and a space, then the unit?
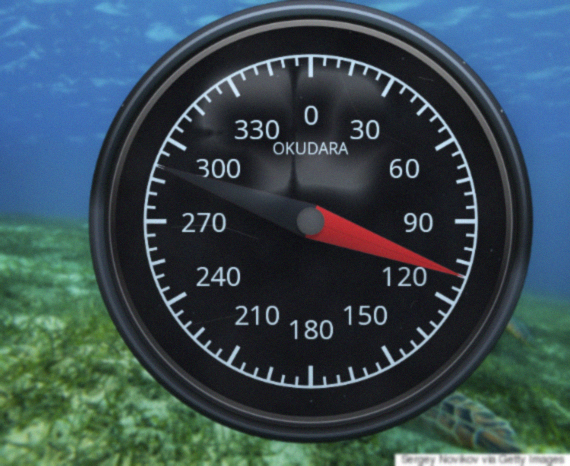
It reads 110; °
